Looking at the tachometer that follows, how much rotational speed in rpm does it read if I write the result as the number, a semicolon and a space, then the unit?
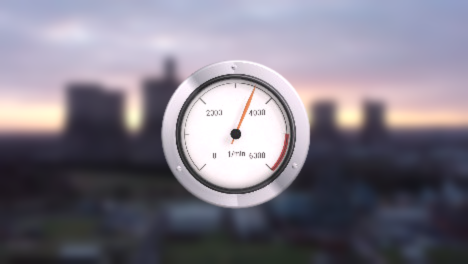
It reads 3500; rpm
